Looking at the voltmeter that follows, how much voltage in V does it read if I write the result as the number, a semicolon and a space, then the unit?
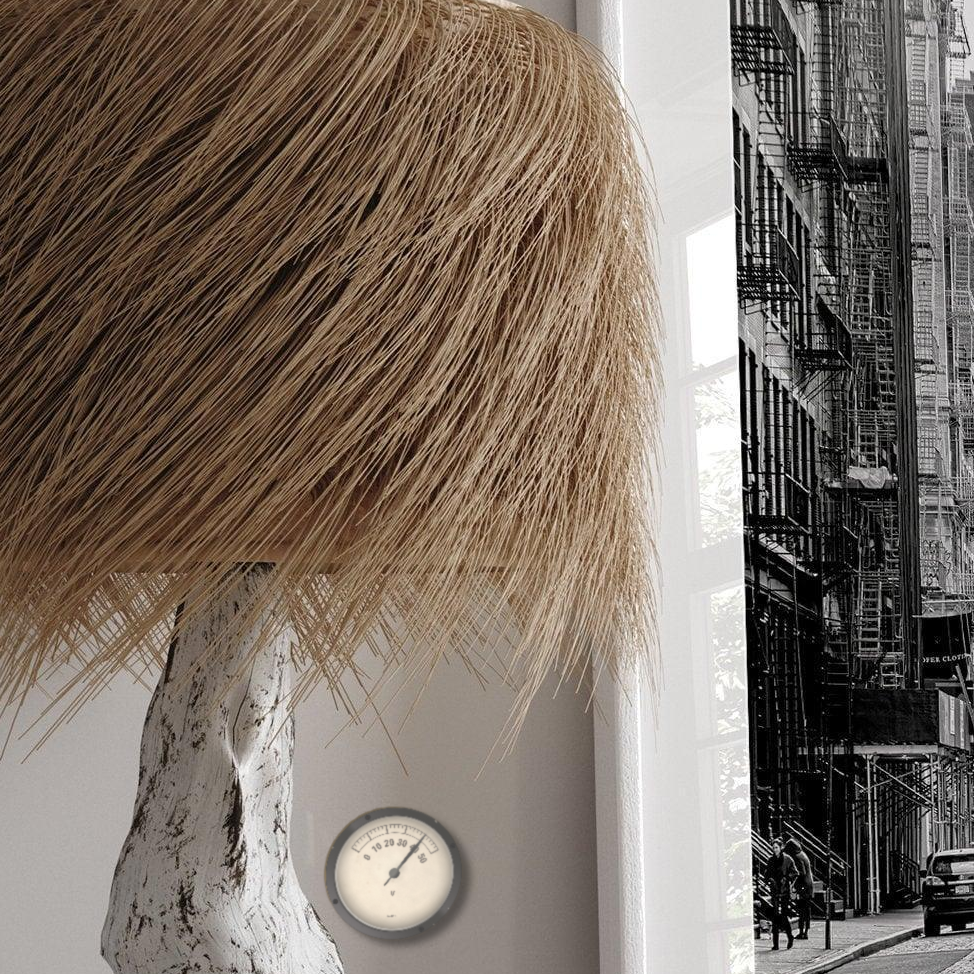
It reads 40; V
